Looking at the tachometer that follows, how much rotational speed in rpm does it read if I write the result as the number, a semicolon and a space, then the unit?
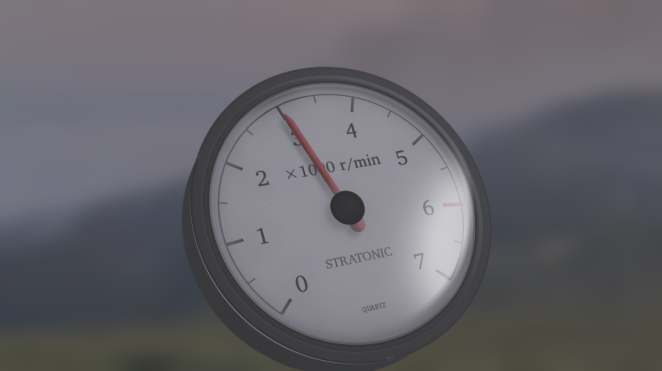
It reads 3000; rpm
